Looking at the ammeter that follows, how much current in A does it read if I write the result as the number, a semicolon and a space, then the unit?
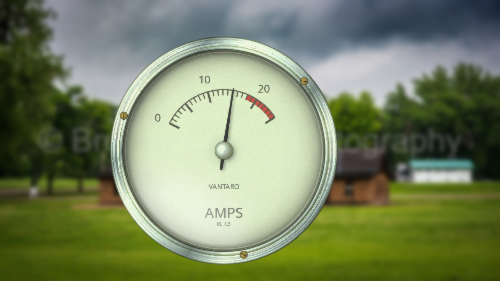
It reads 15; A
